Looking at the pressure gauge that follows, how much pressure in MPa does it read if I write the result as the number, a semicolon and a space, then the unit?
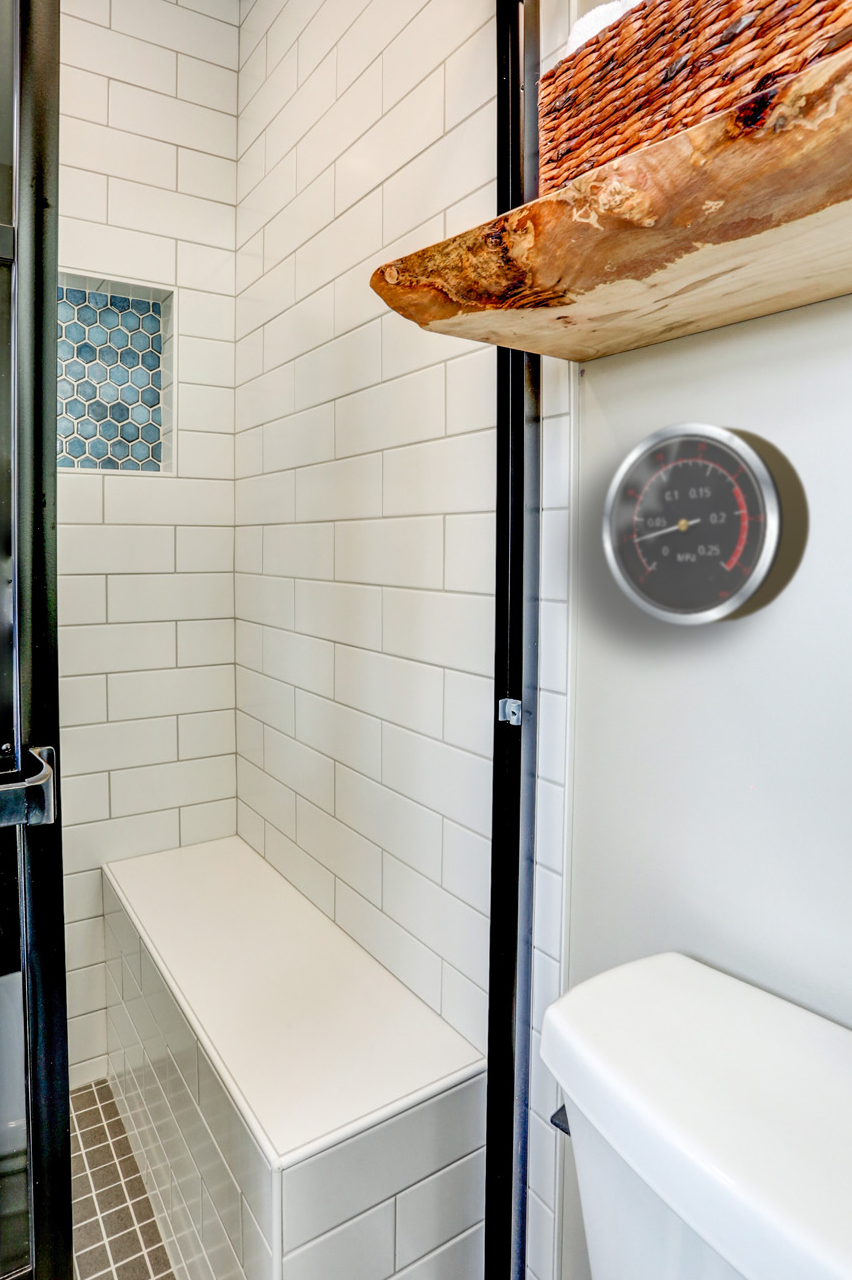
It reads 0.03; MPa
